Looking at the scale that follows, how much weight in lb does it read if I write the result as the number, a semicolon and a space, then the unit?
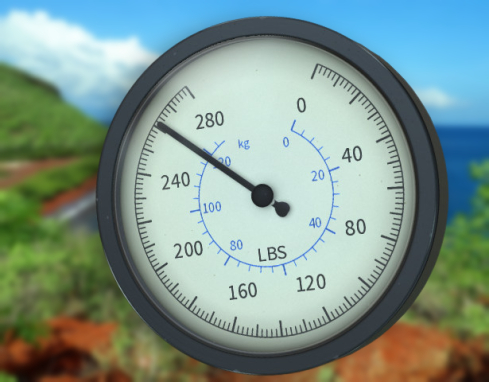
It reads 262; lb
